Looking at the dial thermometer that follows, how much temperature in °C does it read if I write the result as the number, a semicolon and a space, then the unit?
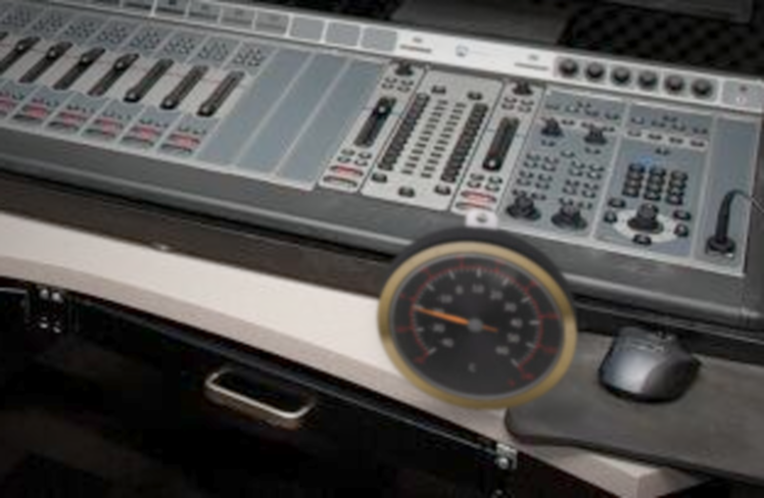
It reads -20; °C
